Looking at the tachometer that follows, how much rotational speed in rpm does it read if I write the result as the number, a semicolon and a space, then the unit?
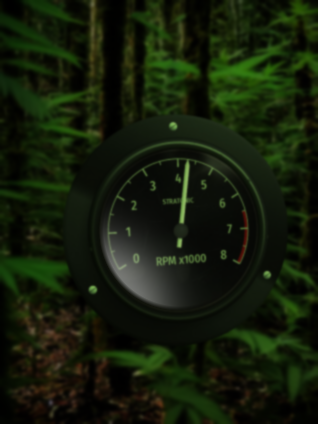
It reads 4250; rpm
